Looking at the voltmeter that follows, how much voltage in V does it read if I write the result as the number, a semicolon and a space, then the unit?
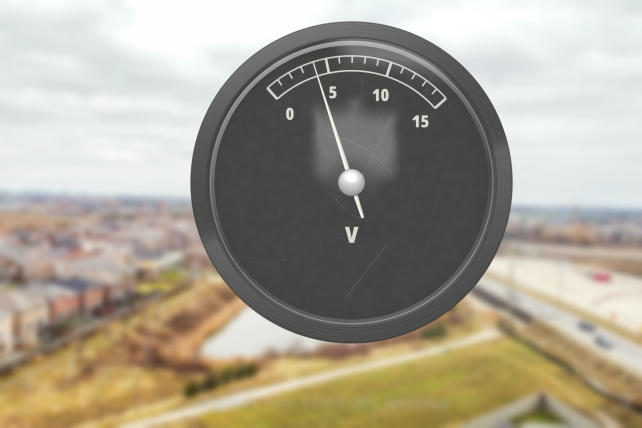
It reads 4; V
